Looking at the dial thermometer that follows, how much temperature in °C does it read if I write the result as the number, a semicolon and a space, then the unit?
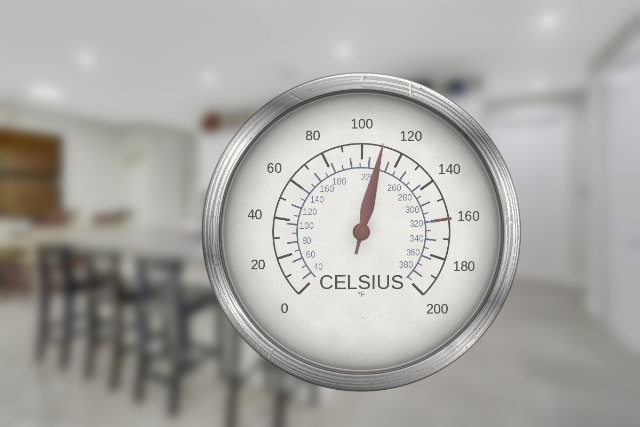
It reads 110; °C
